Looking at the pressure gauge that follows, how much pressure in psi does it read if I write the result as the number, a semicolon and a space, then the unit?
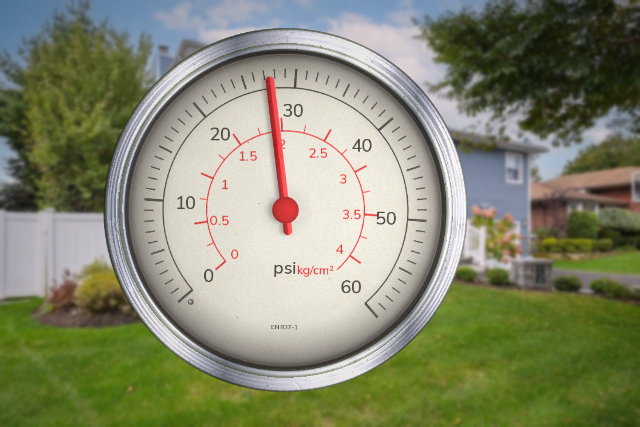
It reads 27.5; psi
